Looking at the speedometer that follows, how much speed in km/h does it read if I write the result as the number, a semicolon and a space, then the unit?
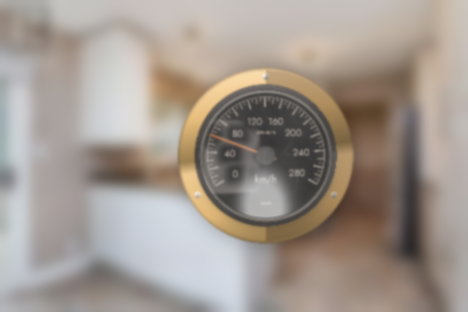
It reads 60; km/h
